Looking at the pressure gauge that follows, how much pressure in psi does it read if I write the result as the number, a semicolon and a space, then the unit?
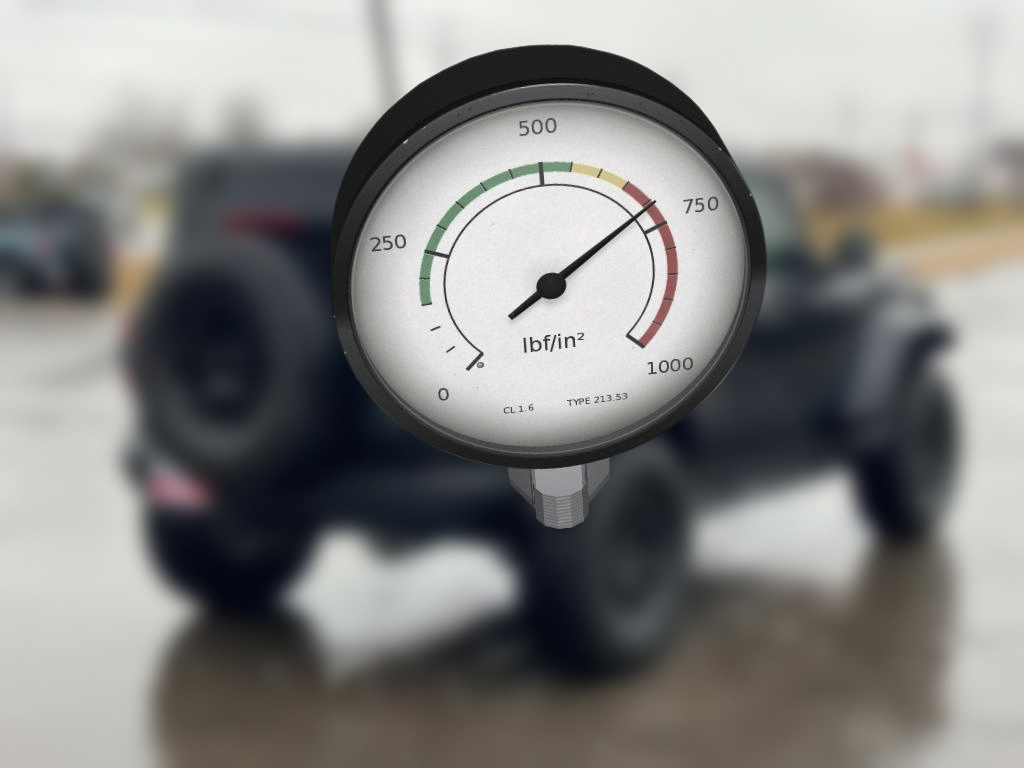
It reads 700; psi
